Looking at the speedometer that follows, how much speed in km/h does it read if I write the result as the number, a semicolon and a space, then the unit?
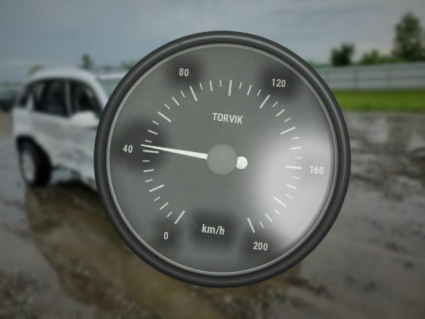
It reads 42.5; km/h
